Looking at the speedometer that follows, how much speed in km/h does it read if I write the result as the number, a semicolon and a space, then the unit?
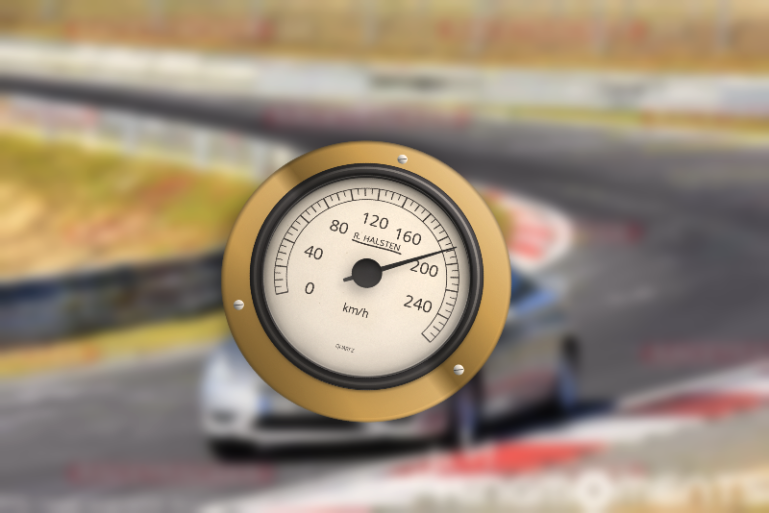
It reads 190; km/h
